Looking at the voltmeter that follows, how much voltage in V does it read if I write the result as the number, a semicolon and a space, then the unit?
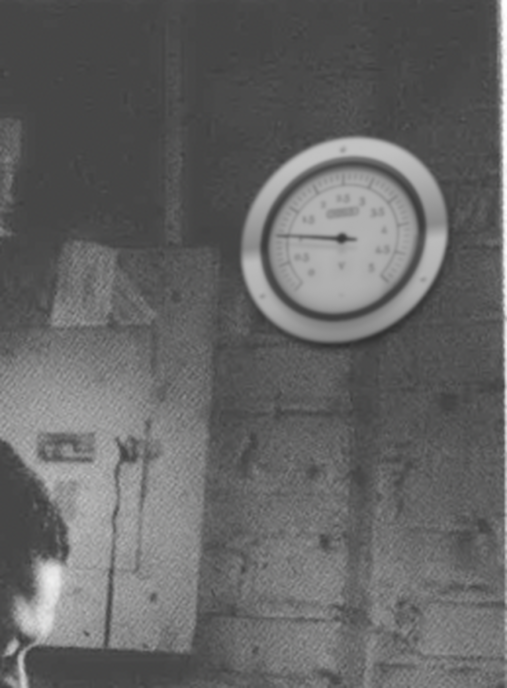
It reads 1; V
